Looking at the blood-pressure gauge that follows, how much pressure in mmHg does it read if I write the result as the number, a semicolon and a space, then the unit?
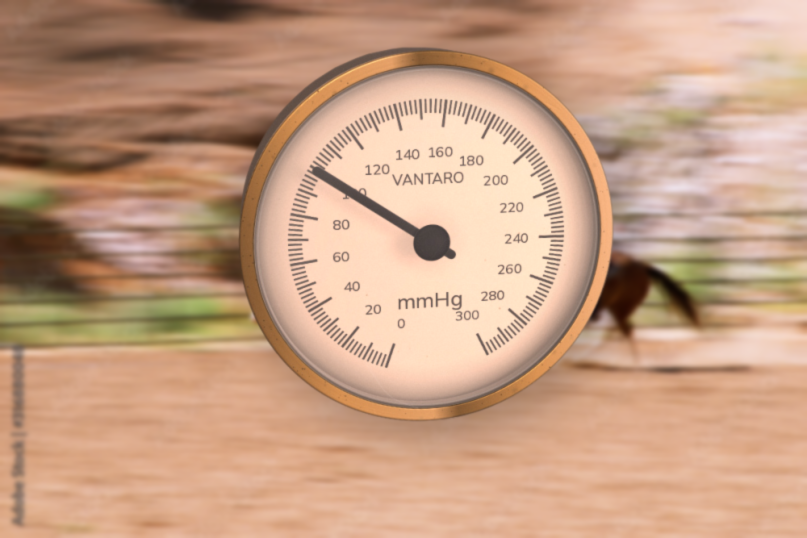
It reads 100; mmHg
